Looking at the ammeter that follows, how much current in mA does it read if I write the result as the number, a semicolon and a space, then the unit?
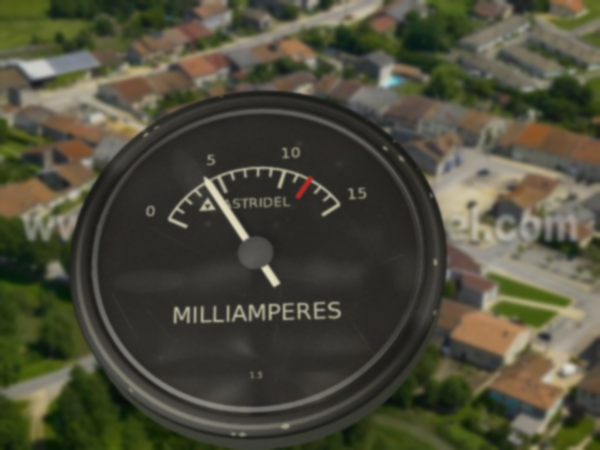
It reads 4; mA
